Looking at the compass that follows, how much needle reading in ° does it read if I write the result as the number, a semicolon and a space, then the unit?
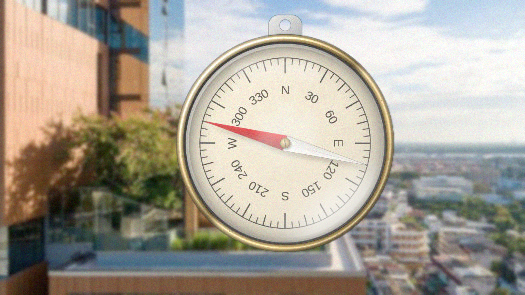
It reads 285; °
